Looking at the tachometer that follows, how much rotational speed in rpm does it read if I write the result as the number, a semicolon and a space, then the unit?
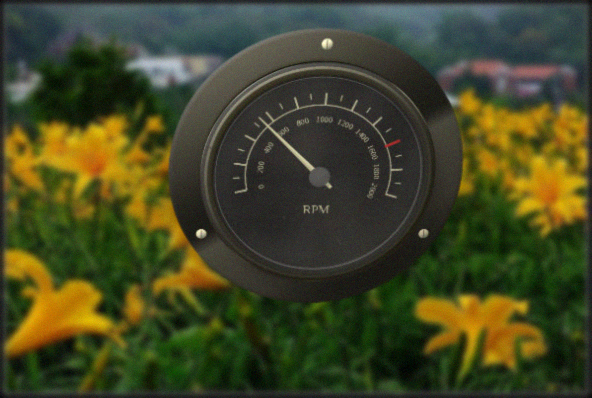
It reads 550; rpm
